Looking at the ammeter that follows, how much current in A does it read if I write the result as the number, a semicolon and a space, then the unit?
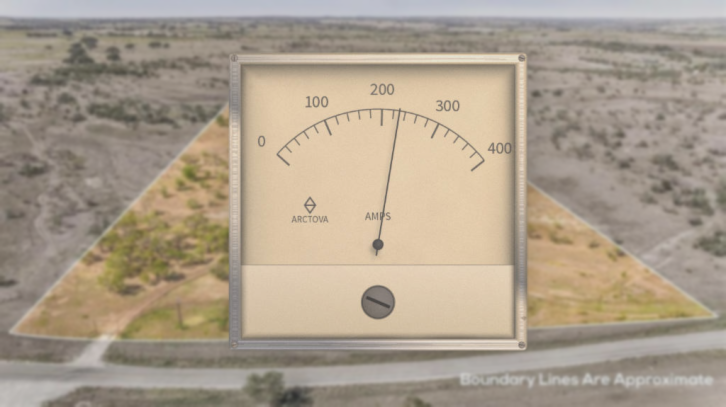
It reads 230; A
